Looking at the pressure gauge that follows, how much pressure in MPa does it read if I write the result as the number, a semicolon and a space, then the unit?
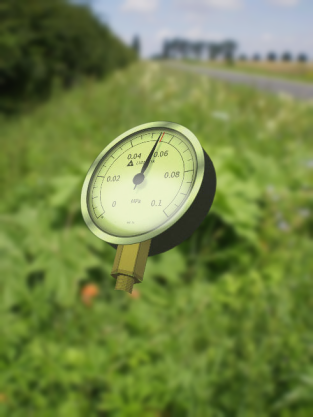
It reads 0.055; MPa
